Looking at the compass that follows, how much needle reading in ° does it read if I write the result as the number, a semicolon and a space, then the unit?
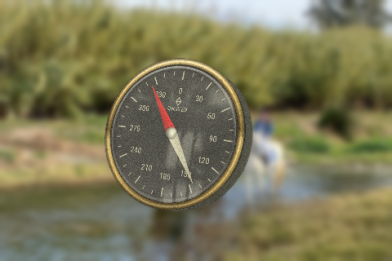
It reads 325; °
